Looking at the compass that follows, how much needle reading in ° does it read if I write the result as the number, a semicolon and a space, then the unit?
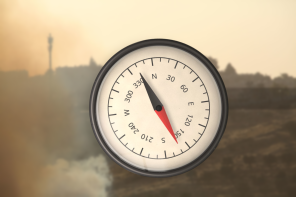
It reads 160; °
